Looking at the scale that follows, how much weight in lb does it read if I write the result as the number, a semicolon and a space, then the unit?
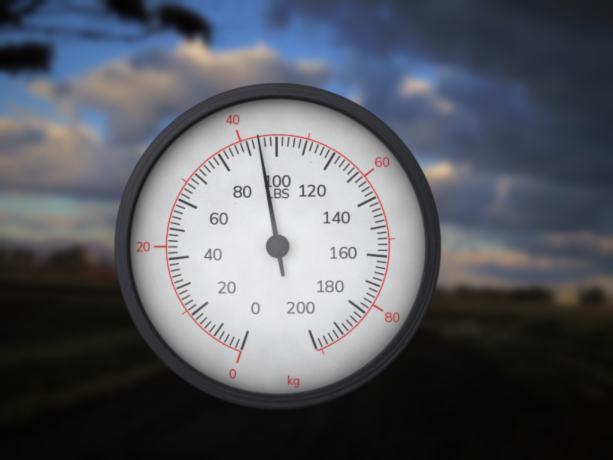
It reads 94; lb
